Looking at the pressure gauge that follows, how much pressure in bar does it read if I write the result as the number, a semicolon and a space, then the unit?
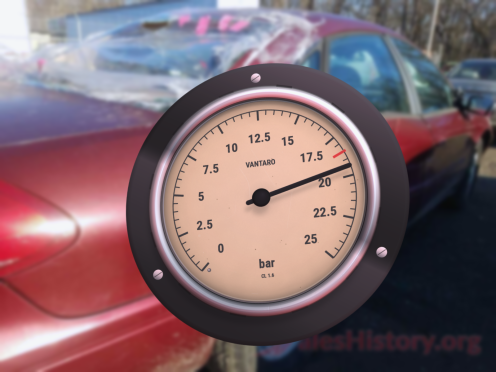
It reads 19.5; bar
